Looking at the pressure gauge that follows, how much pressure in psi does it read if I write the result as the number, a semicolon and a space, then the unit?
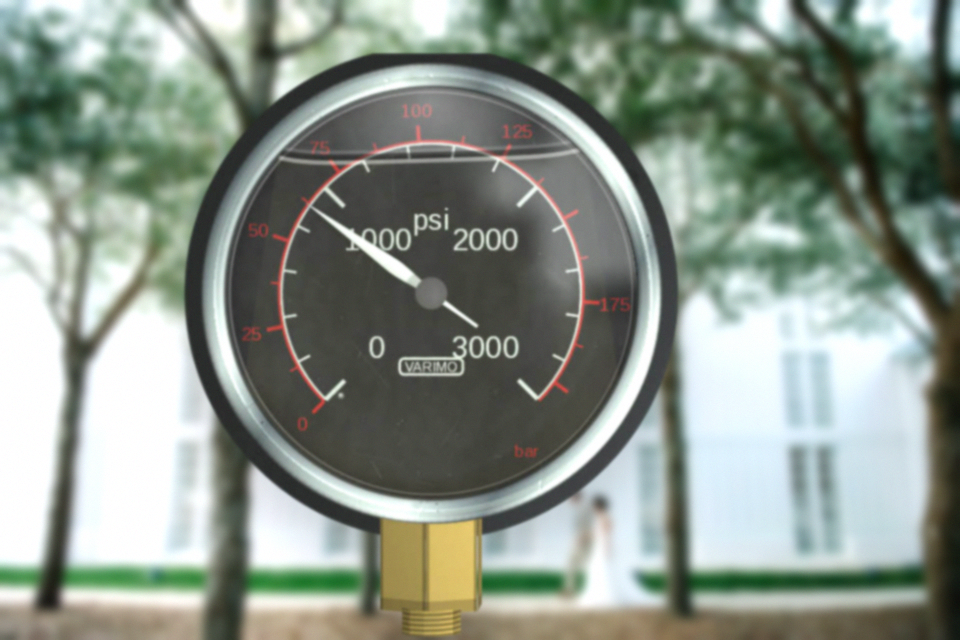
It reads 900; psi
